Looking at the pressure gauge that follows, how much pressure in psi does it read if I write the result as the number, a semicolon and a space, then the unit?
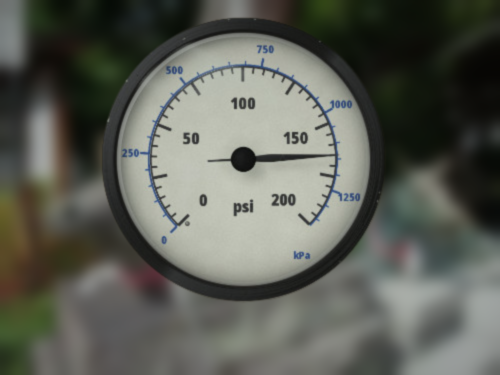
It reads 165; psi
